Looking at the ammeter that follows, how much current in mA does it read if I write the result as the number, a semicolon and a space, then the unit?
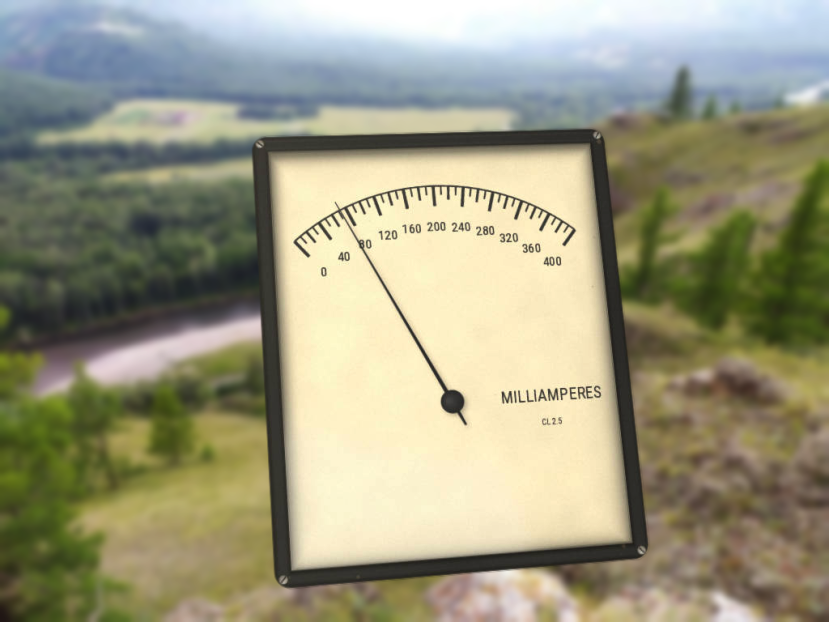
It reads 70; mA
